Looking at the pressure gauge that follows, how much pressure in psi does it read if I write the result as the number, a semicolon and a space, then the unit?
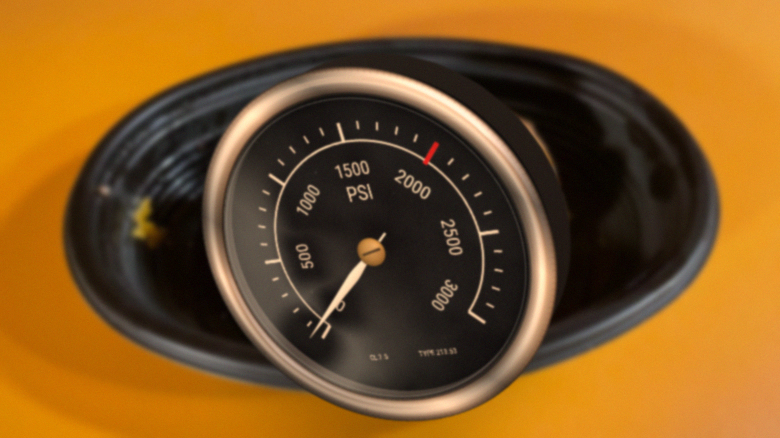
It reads 50; psi
